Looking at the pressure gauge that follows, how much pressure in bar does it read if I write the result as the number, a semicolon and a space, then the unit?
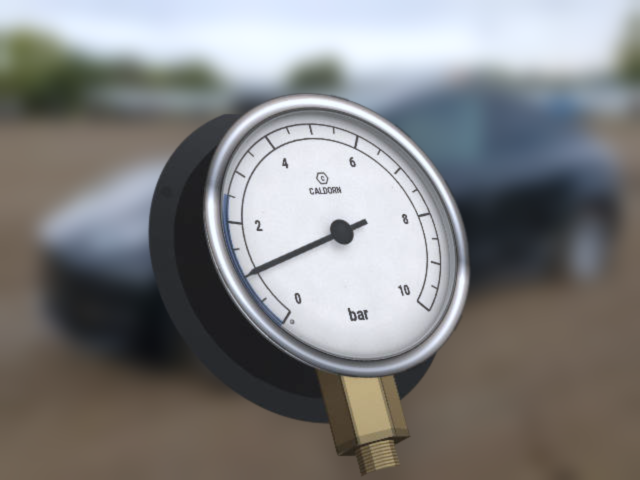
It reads 1; bar
